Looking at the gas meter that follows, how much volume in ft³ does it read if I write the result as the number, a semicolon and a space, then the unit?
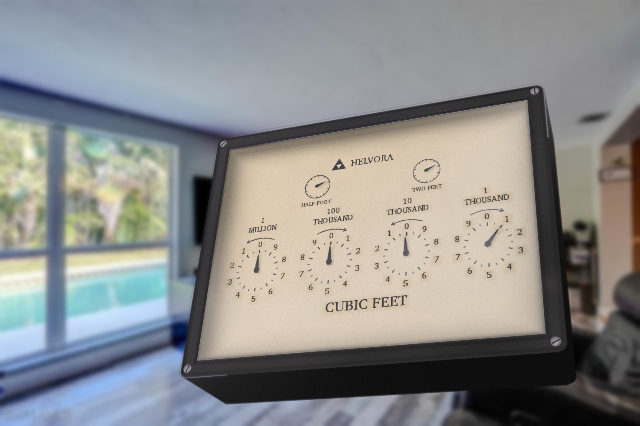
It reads 100; ft³
